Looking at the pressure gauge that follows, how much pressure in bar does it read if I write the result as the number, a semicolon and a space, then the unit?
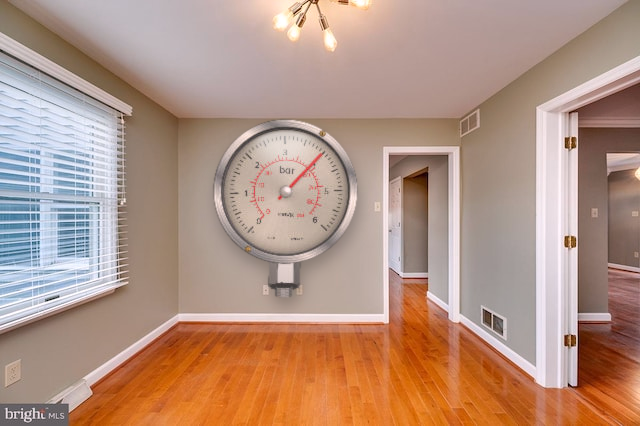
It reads 4; bar
